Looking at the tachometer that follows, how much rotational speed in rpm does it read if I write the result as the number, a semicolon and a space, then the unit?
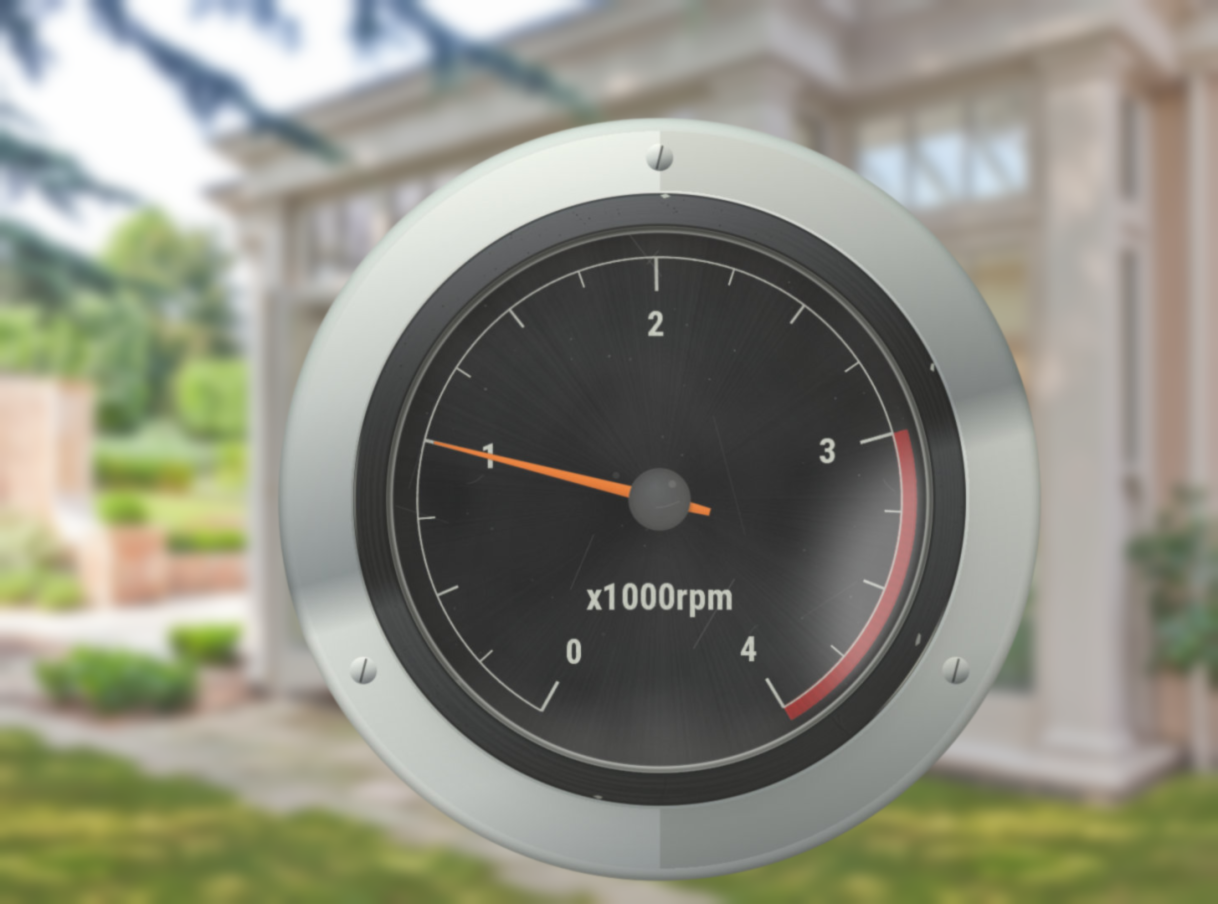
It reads 1000; rpm
